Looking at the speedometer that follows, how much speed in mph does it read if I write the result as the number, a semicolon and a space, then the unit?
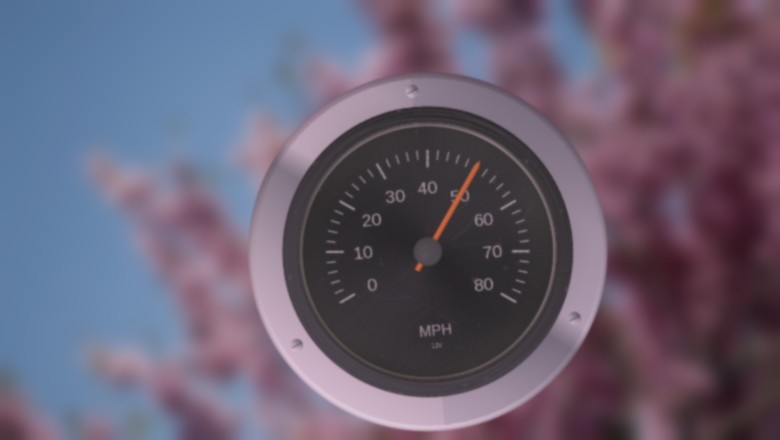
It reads 50; mph
